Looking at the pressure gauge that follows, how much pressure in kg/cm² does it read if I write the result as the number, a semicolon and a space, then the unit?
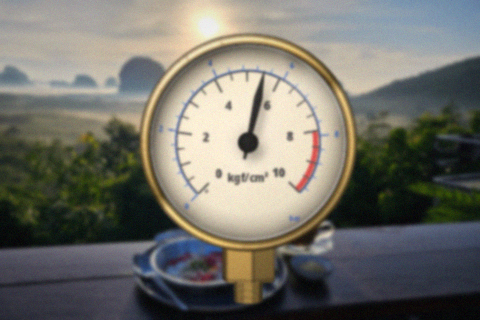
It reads 5.5; kg/cm²
